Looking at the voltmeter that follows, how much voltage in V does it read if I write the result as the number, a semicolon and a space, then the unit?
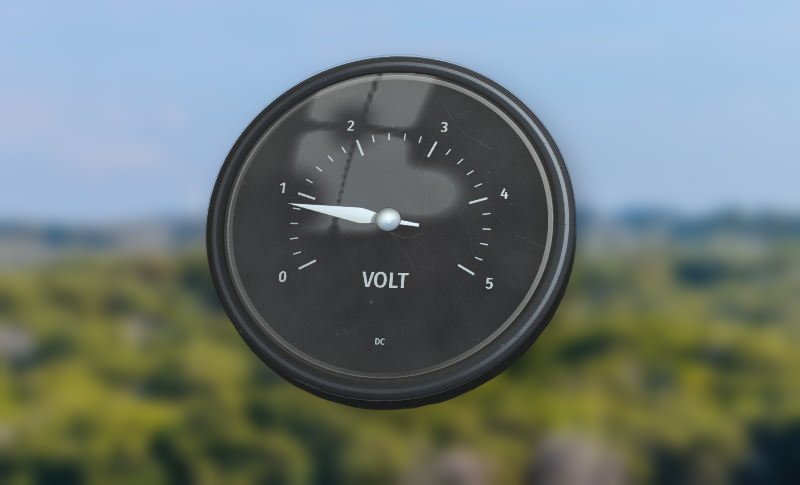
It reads 0.8; V
